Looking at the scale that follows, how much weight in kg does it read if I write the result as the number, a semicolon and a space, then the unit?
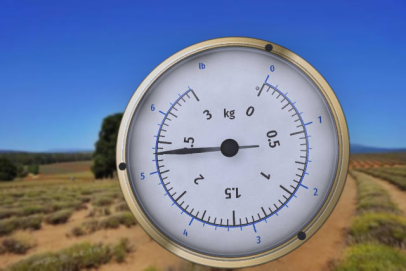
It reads 2.4; kg
